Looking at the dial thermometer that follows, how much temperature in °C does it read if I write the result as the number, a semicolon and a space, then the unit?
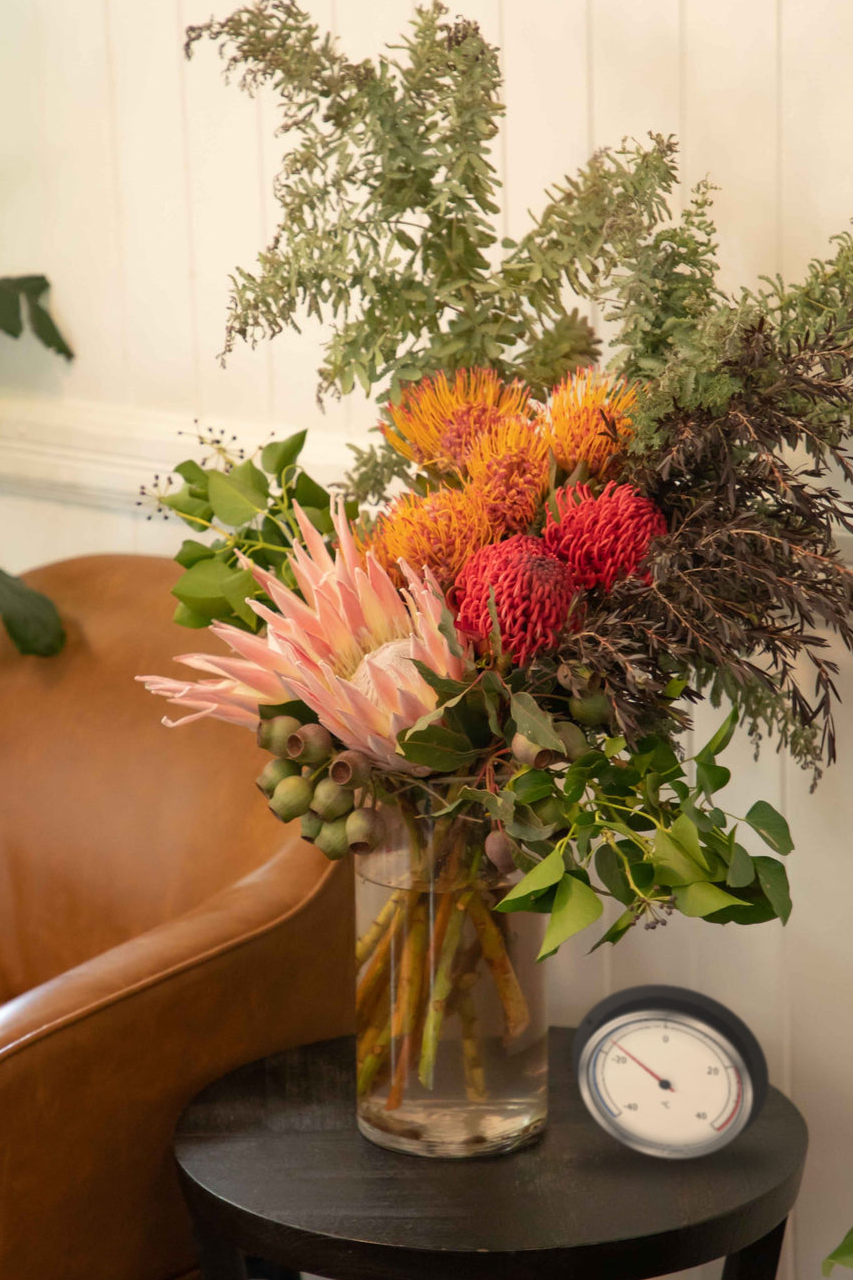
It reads -15; °C
